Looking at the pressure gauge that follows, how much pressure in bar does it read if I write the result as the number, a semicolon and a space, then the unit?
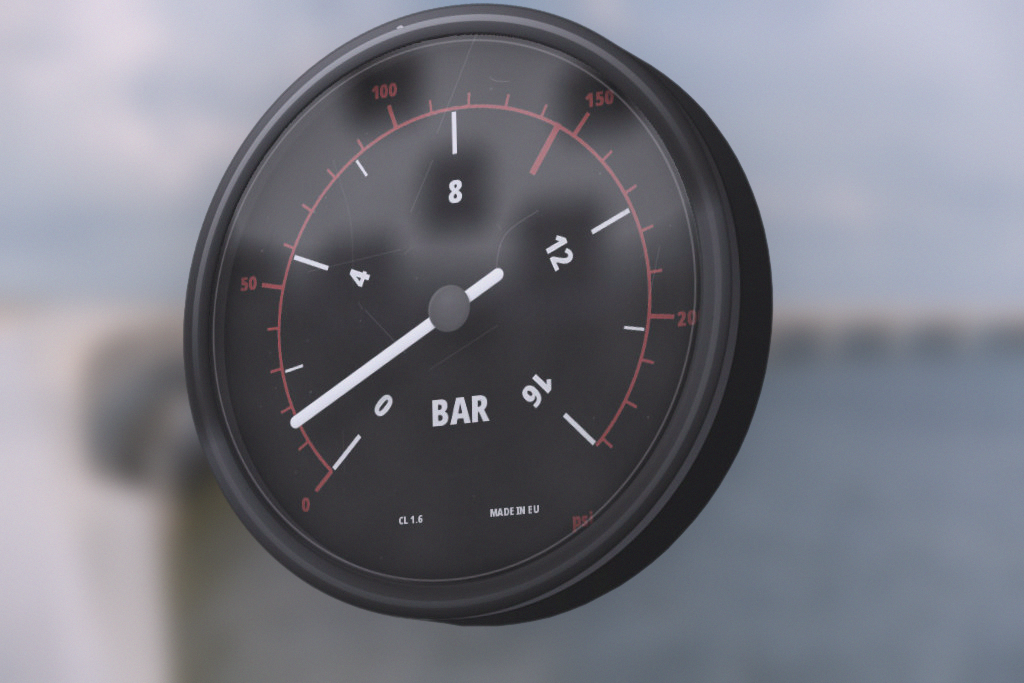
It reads 1; bar
